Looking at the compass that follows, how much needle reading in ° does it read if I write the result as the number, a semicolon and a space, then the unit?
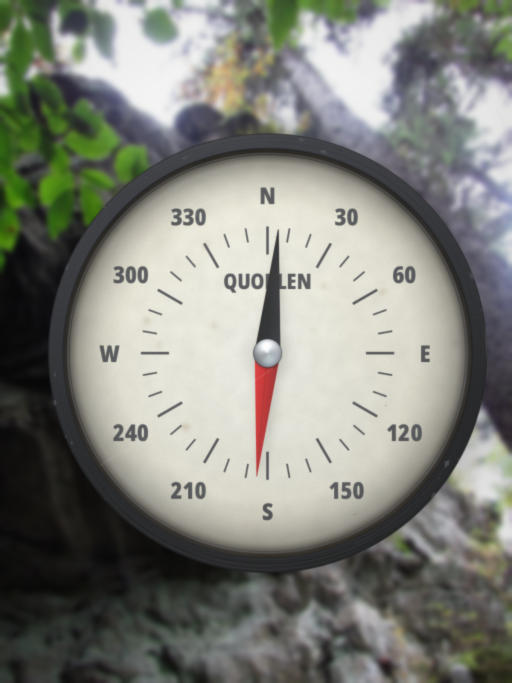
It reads 185; °
